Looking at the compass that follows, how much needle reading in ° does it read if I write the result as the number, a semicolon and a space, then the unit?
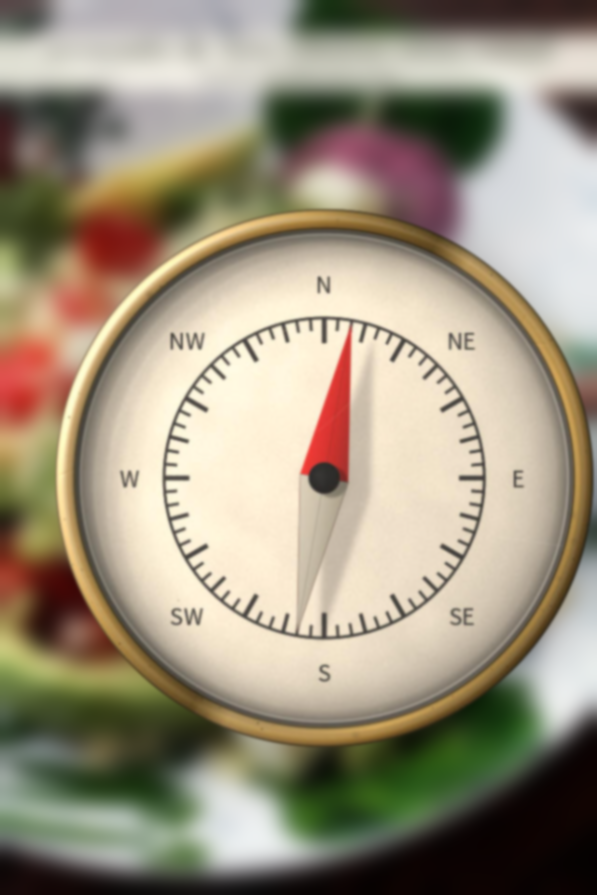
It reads 10; °
